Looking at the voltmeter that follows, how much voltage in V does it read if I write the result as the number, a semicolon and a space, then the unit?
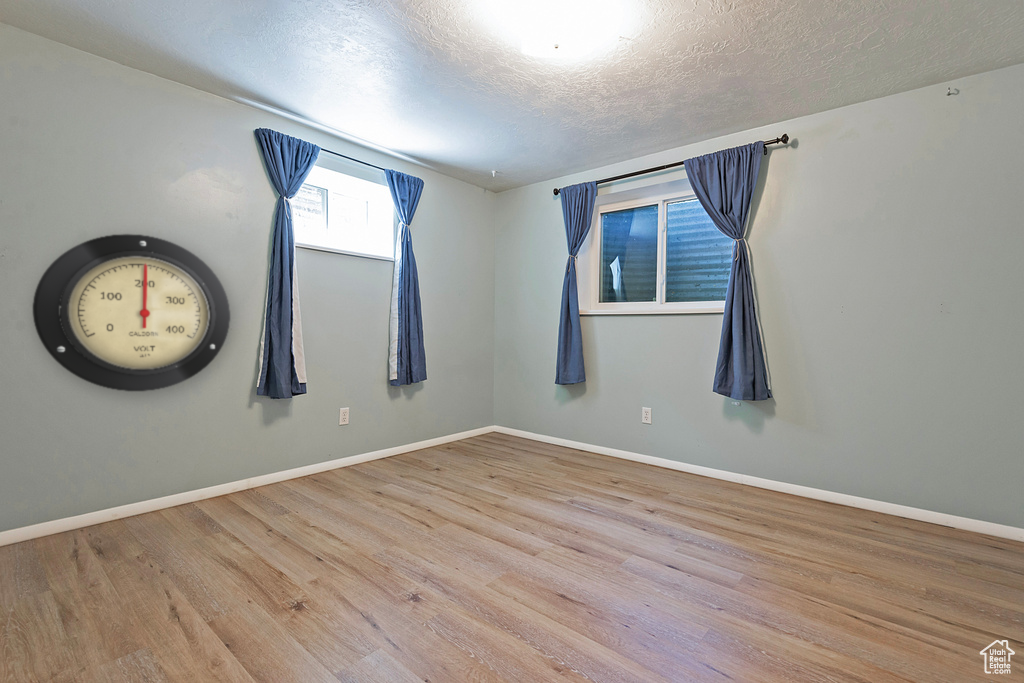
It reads 200; V
